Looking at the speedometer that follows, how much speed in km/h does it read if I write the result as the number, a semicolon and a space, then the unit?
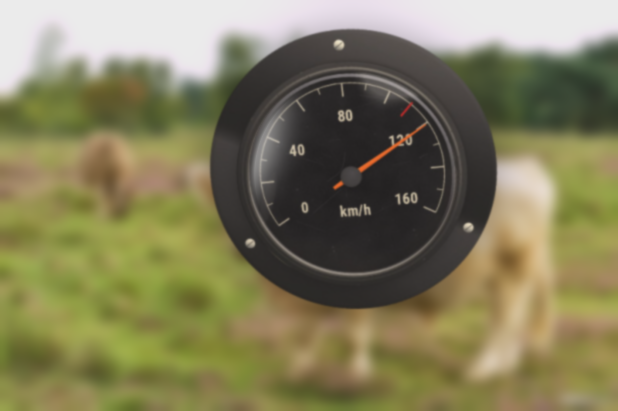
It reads 120; km/h
